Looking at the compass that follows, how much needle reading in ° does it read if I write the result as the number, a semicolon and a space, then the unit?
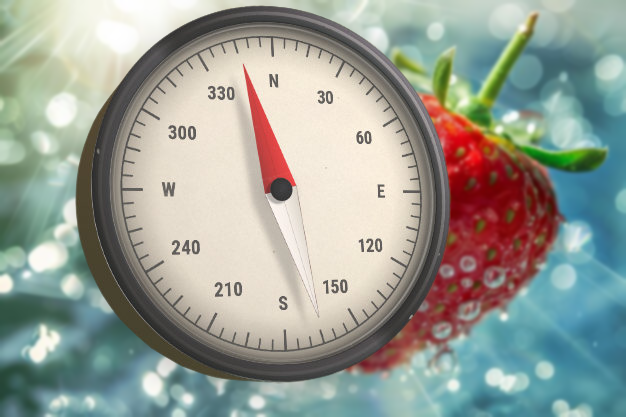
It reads 345; °
